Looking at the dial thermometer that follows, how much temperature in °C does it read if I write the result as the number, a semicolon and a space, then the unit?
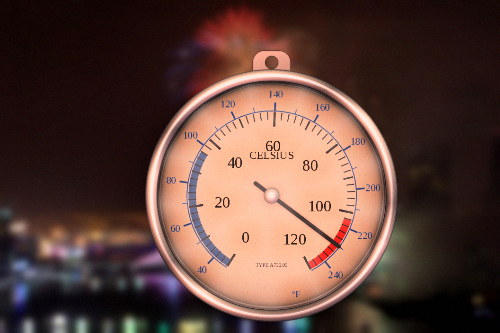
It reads 110; °C
